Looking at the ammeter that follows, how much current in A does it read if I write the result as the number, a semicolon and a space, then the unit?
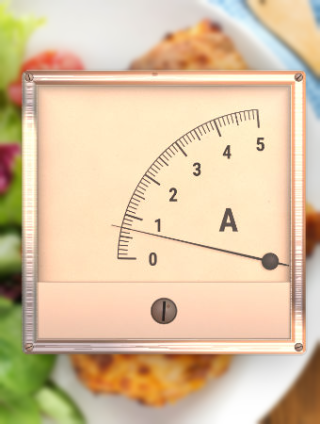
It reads 0.7; A
